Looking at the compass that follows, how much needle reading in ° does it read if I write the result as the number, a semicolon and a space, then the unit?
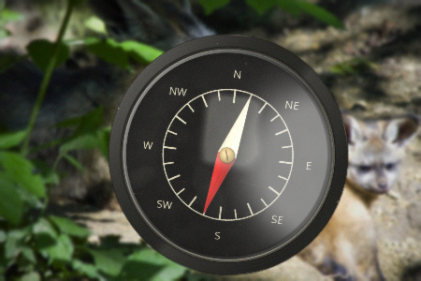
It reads 195; °
